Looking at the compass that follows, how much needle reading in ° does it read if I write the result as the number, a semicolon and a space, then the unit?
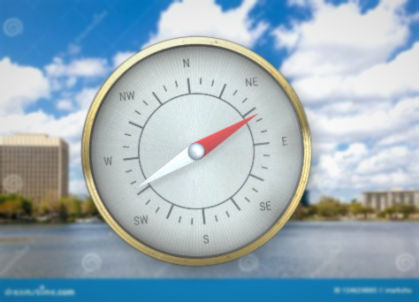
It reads 65; °
